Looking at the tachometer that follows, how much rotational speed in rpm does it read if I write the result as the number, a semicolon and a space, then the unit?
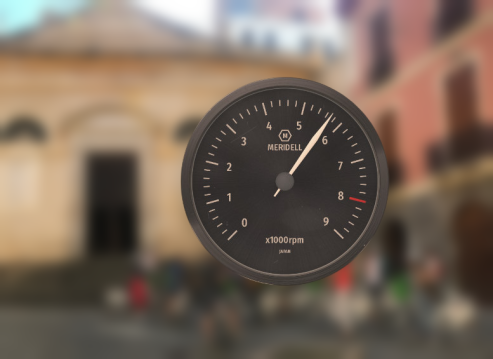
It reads 5700; rpm
